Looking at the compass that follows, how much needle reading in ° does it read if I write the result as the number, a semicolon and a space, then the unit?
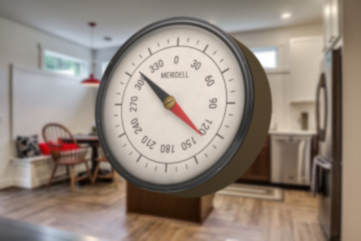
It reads 130; °
